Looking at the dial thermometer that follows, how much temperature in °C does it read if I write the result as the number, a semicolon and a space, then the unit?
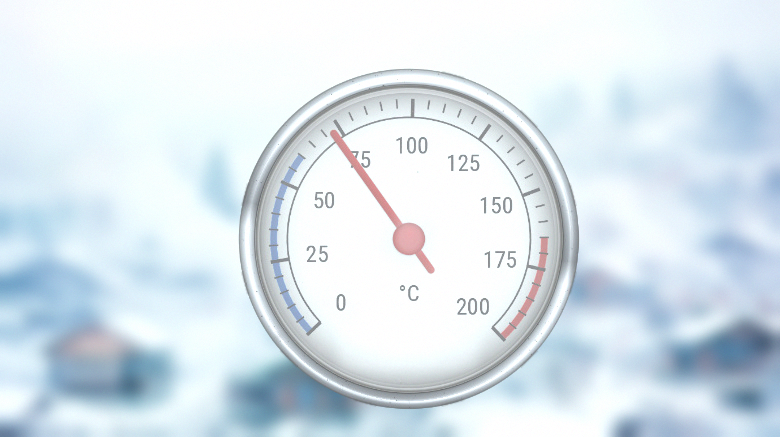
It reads 72.5; °C
